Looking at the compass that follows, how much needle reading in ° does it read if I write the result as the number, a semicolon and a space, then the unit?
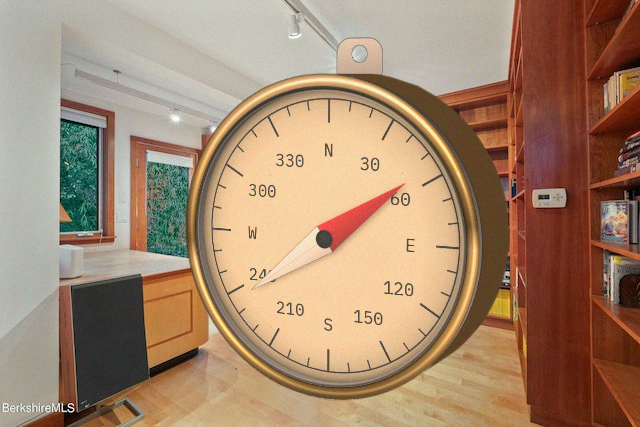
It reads 55; °
